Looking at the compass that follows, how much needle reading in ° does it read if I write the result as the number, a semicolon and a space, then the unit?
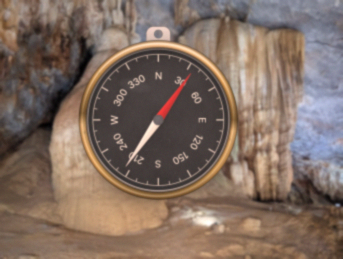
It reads 35; °
